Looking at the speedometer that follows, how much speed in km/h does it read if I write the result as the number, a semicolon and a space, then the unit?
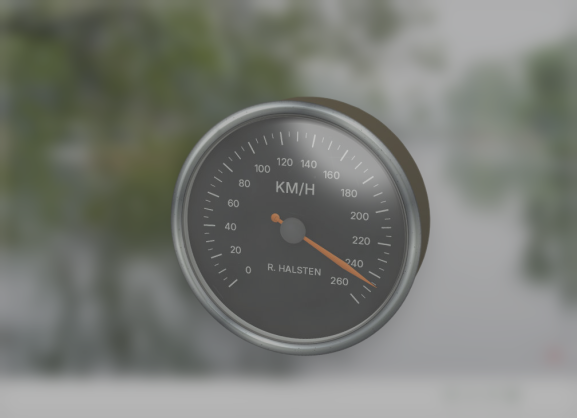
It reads 245; km/h
